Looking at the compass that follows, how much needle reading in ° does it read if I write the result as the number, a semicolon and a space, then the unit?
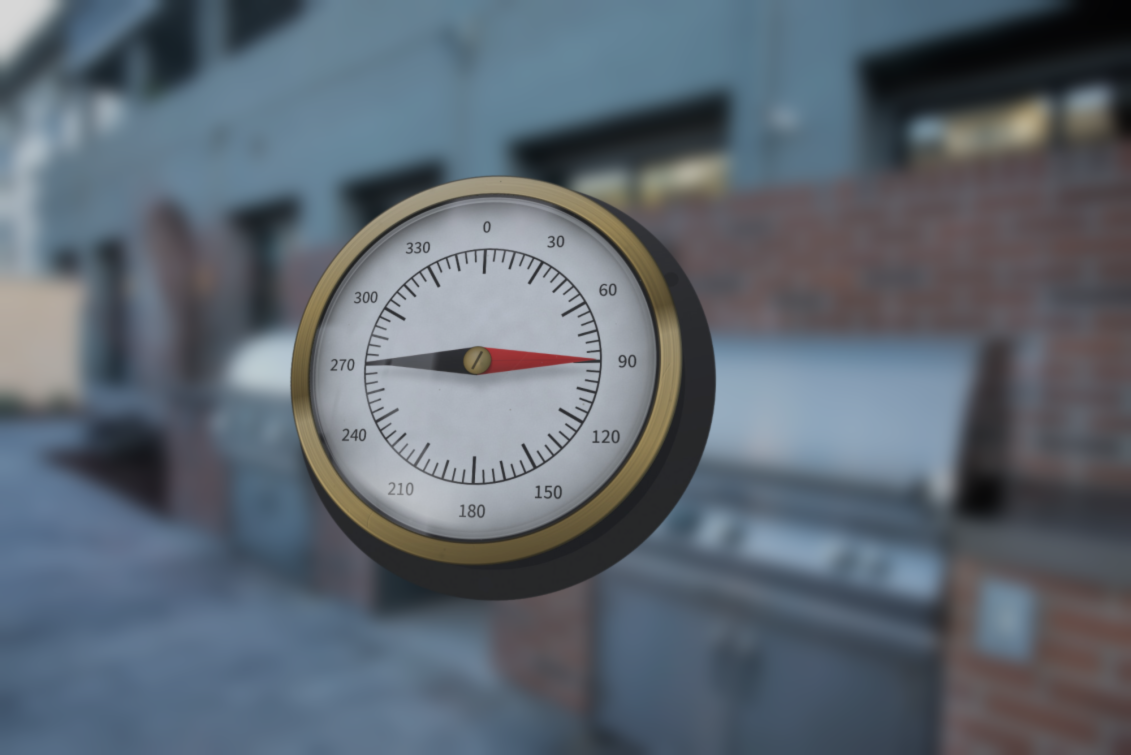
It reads 90; °
